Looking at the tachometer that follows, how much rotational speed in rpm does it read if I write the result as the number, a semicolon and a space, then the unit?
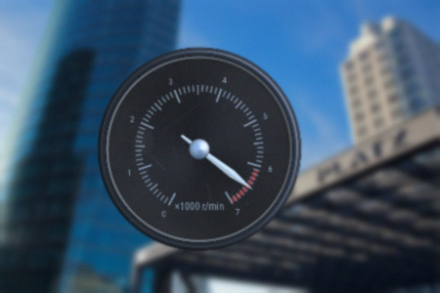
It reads 6500; rpm
